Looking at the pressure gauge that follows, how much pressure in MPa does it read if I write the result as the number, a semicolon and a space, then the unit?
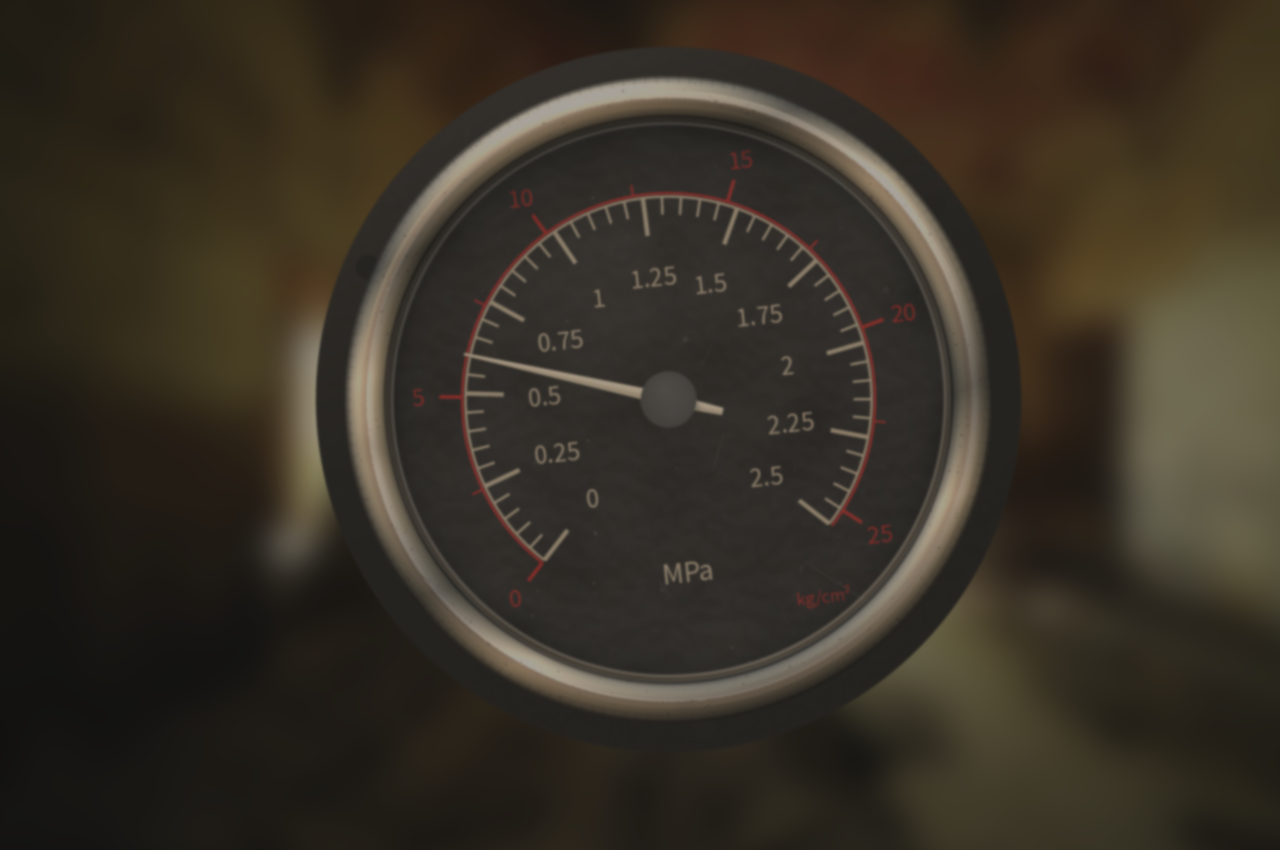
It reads 0.6; MPa
